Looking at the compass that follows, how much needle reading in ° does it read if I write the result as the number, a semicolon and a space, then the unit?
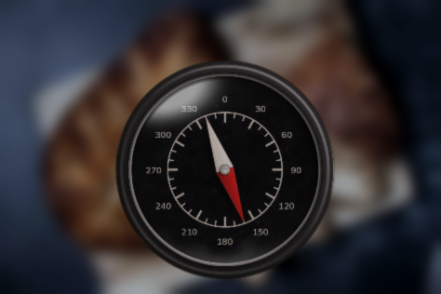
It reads 160; °
